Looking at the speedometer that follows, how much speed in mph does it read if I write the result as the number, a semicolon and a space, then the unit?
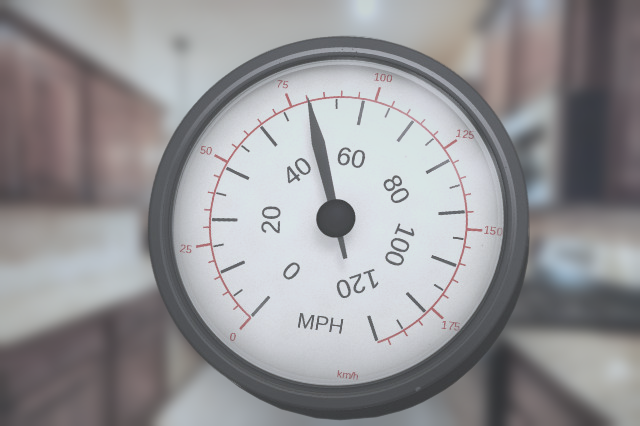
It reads 50; mph
